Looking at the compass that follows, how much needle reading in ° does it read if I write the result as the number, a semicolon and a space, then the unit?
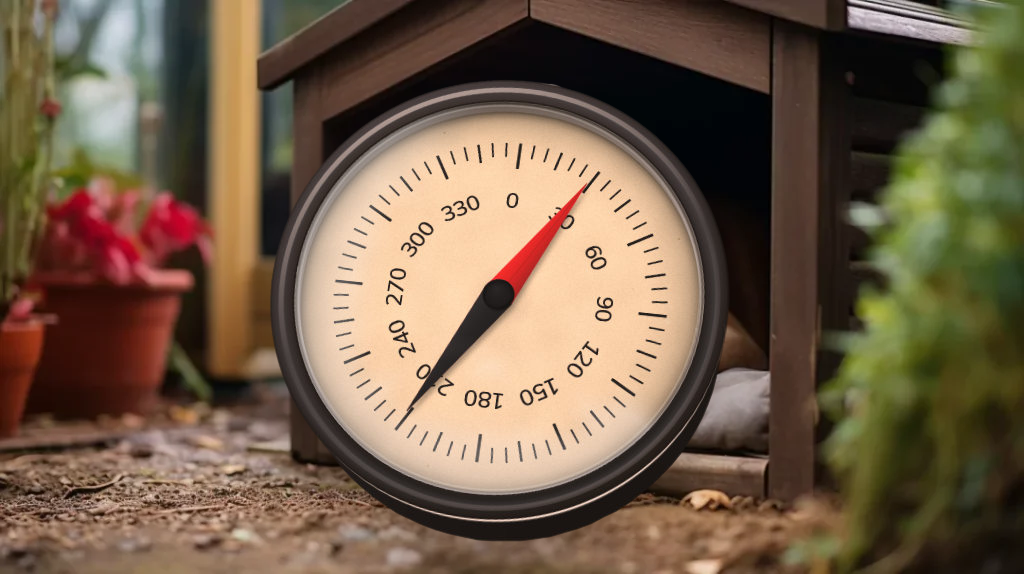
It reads 30; °
